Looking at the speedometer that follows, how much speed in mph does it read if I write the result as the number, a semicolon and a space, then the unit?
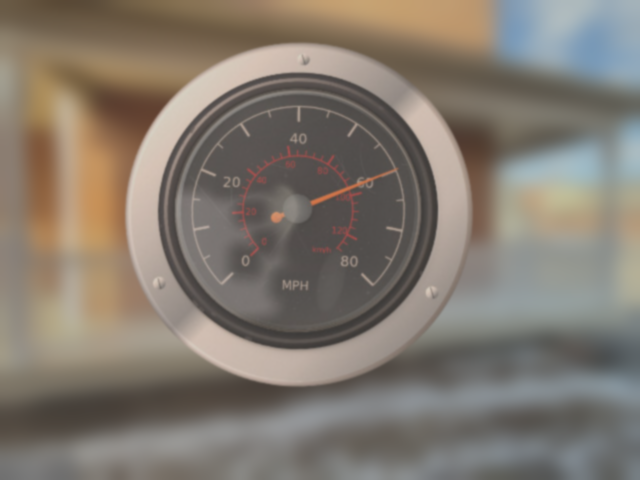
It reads 60; mph
